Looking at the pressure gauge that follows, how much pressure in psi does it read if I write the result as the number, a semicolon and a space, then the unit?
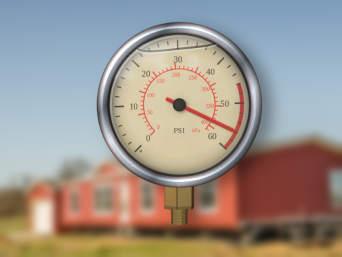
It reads 56; psi
